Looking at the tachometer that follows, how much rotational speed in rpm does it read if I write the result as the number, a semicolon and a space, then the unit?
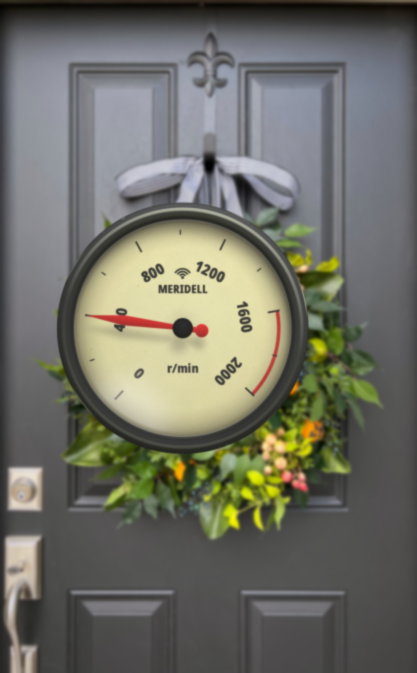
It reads 400; rpm
